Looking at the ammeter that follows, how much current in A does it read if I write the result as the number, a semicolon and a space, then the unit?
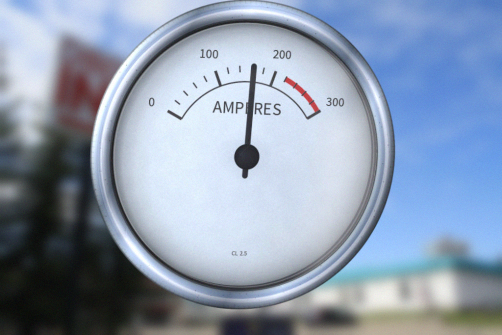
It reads 160; A
